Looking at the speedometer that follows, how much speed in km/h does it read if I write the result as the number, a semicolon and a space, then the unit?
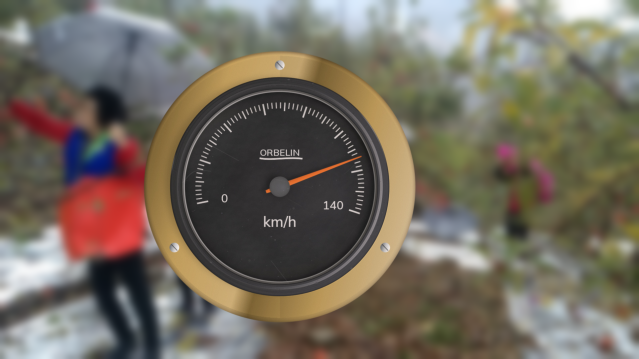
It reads 114; km/h
